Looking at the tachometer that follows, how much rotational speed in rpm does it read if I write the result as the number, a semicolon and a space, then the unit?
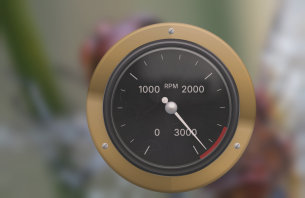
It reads 2900; rpm
